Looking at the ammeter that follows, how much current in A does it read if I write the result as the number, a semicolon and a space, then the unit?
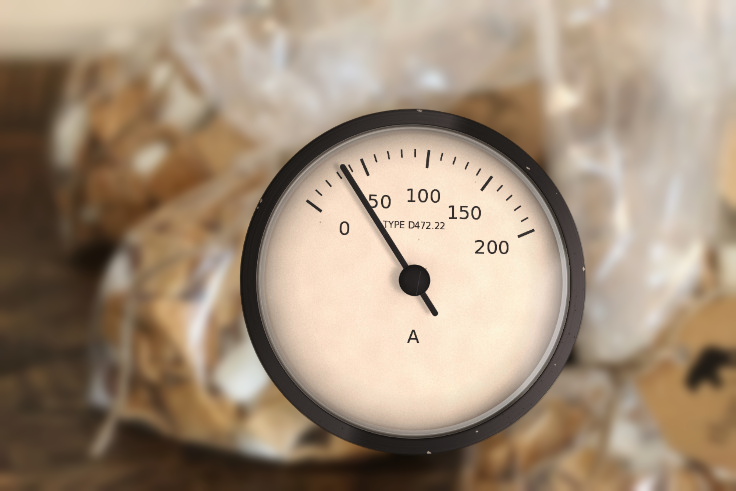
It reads 35; A
